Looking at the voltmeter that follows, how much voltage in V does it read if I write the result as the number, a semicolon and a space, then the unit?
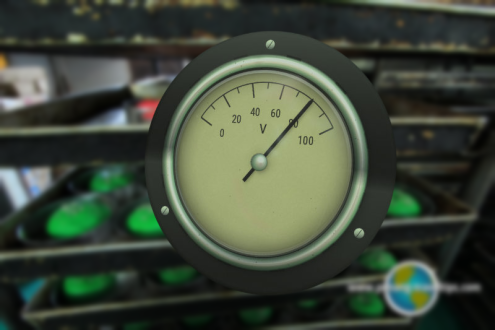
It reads 80; V
